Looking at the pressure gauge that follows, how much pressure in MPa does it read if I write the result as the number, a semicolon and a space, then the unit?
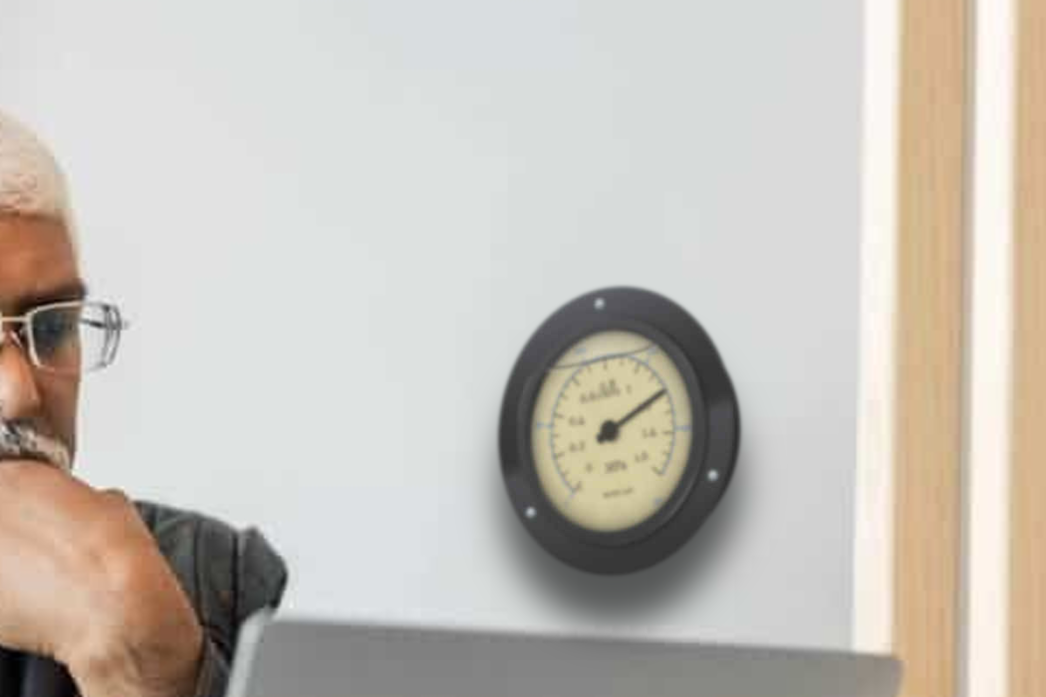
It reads 1.2; MPa
